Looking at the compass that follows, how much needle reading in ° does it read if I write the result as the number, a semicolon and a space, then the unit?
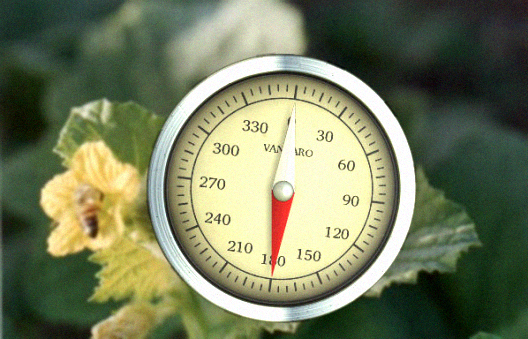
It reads 180; °
